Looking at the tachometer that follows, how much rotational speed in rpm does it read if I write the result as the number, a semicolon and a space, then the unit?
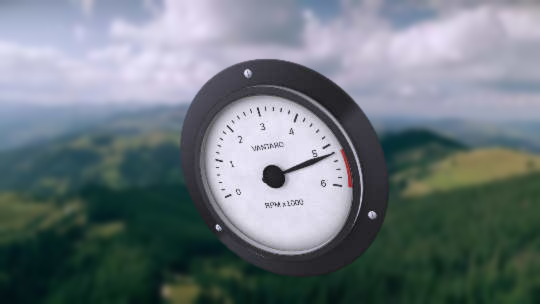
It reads 5200; rpm
